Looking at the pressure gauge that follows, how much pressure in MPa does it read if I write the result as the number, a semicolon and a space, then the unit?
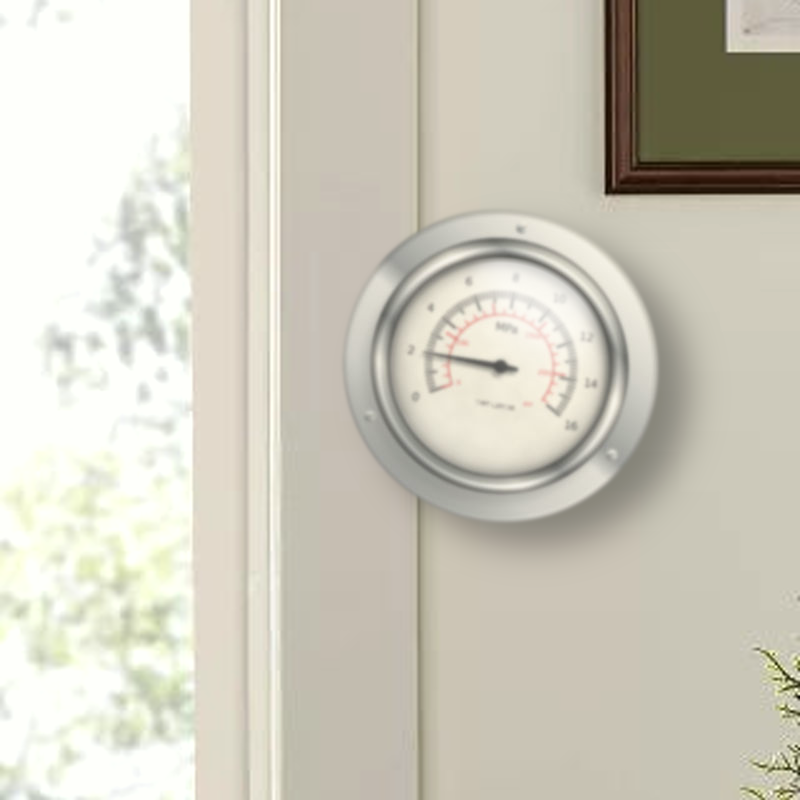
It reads 2; MPa
